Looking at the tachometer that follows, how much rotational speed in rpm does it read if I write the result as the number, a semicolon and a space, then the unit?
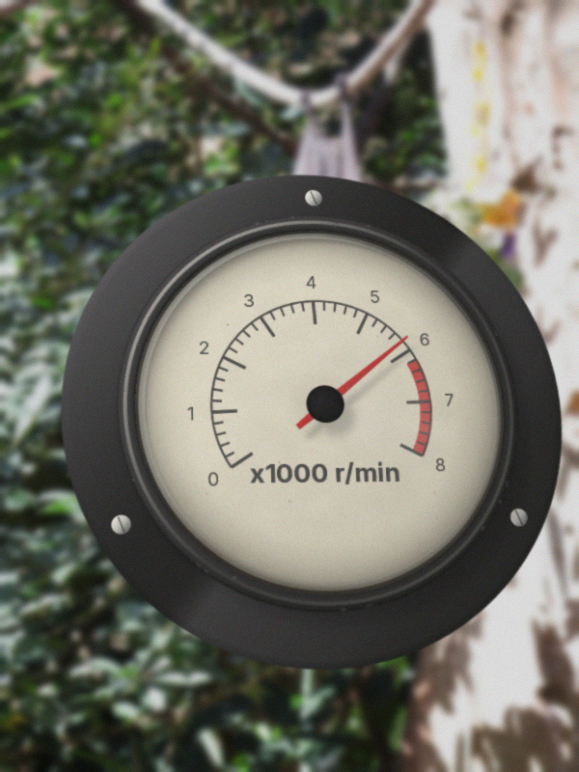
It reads 5800; rpm
